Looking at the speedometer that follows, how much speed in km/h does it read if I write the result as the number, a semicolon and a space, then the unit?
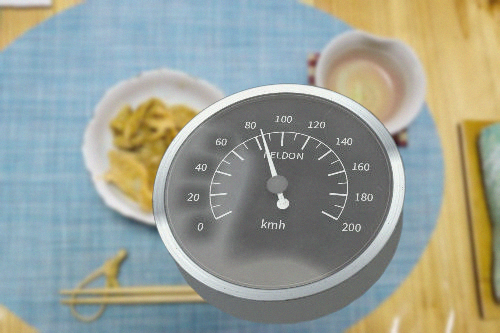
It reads 85; km/h
